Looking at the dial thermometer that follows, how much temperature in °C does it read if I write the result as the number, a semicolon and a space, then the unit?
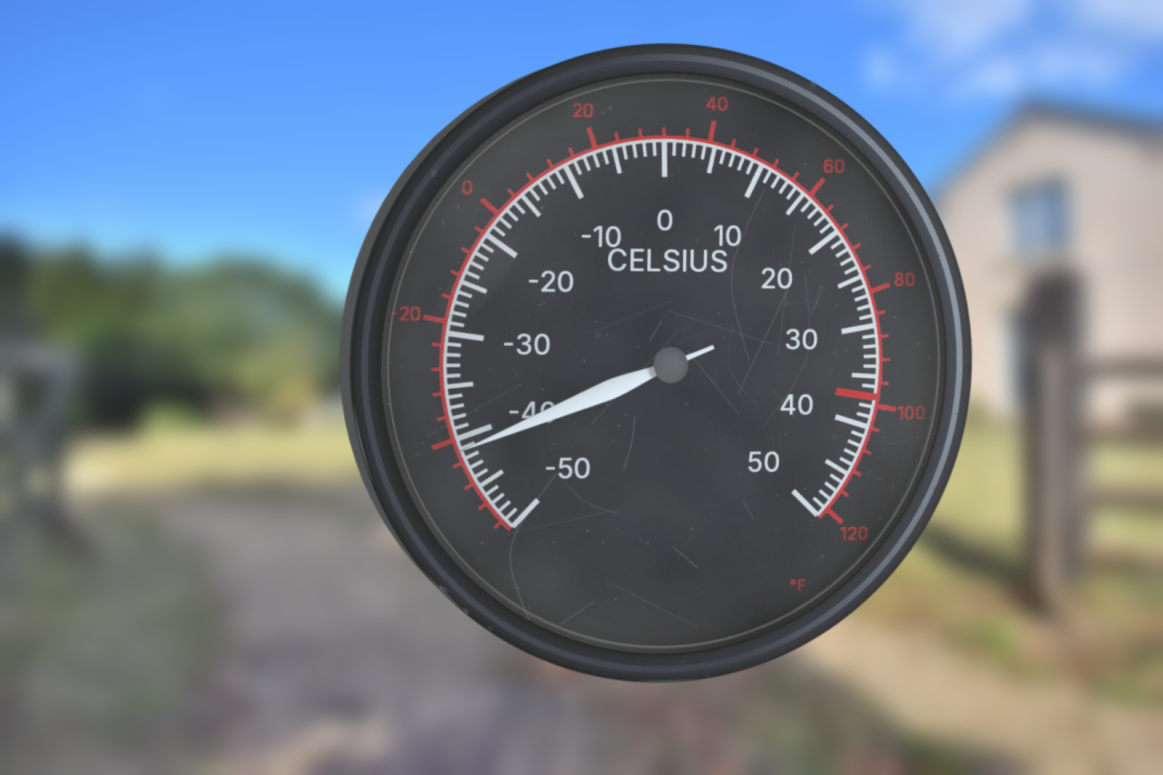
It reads -41; °C
